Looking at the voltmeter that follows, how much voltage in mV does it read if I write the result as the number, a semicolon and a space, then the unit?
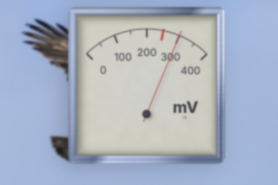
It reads 300; mV
